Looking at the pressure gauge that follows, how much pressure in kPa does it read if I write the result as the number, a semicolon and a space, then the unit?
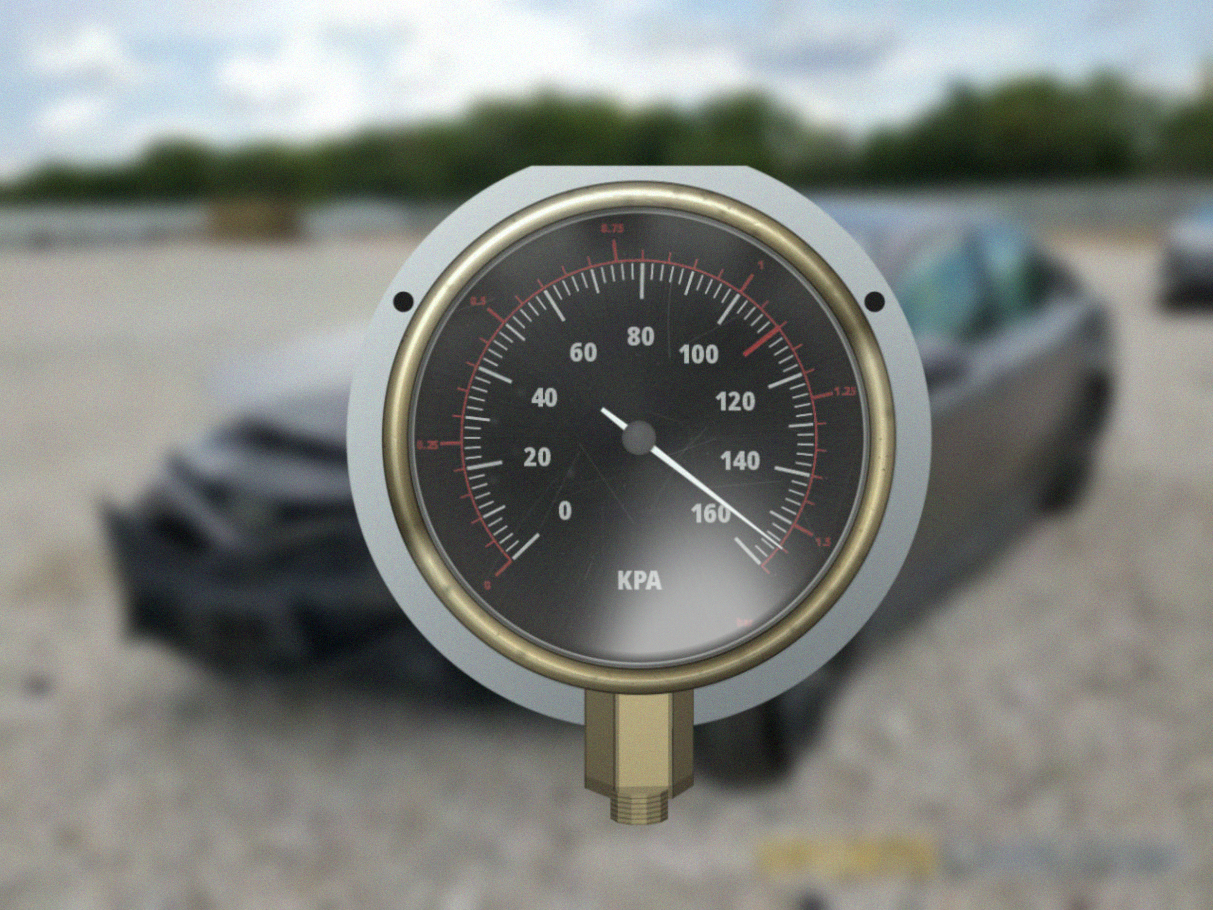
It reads 155; kPa
